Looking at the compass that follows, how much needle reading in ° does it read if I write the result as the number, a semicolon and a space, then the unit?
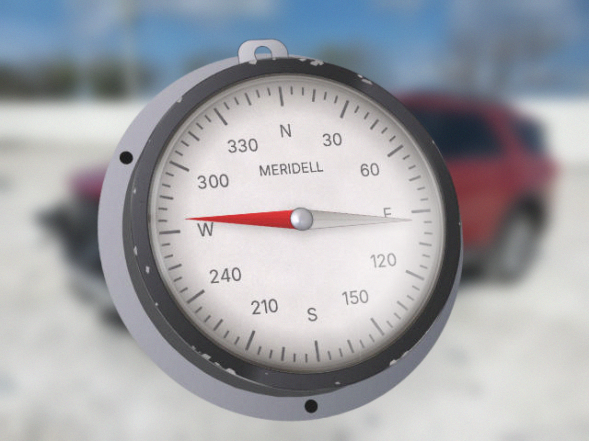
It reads 275; °
